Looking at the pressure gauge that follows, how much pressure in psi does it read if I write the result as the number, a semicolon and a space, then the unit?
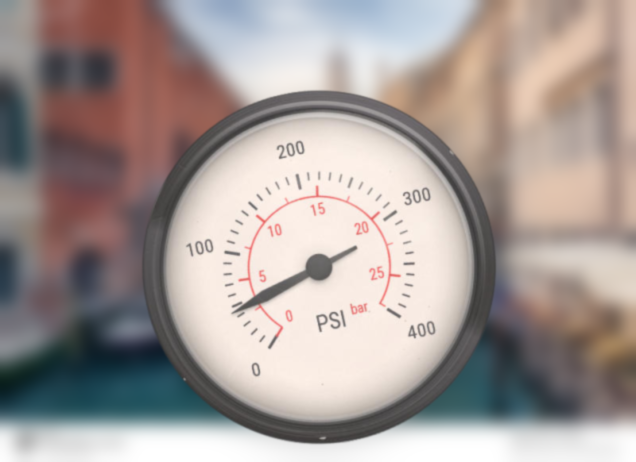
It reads 45; psi
